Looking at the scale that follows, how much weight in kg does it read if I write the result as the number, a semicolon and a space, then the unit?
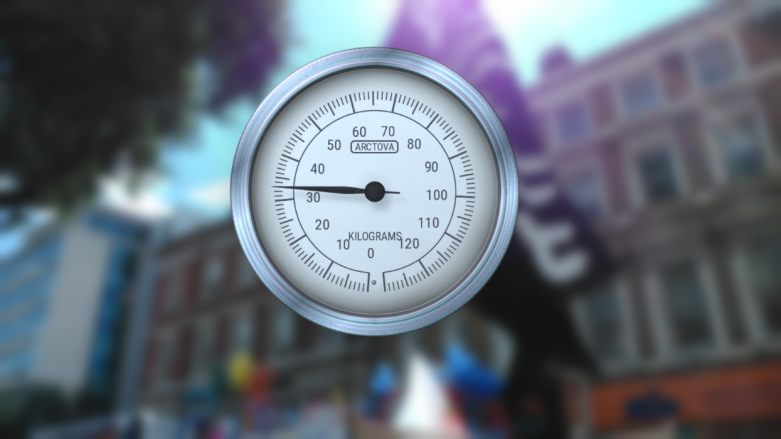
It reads 33; kg
